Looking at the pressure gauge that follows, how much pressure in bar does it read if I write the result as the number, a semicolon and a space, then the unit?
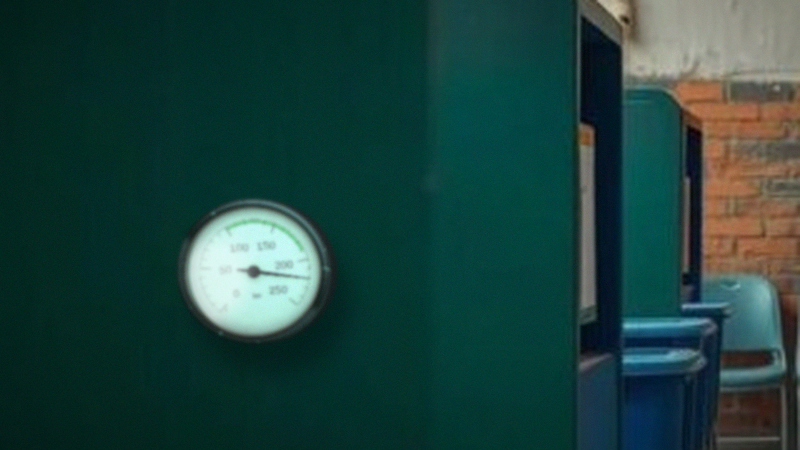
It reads 220; bar
